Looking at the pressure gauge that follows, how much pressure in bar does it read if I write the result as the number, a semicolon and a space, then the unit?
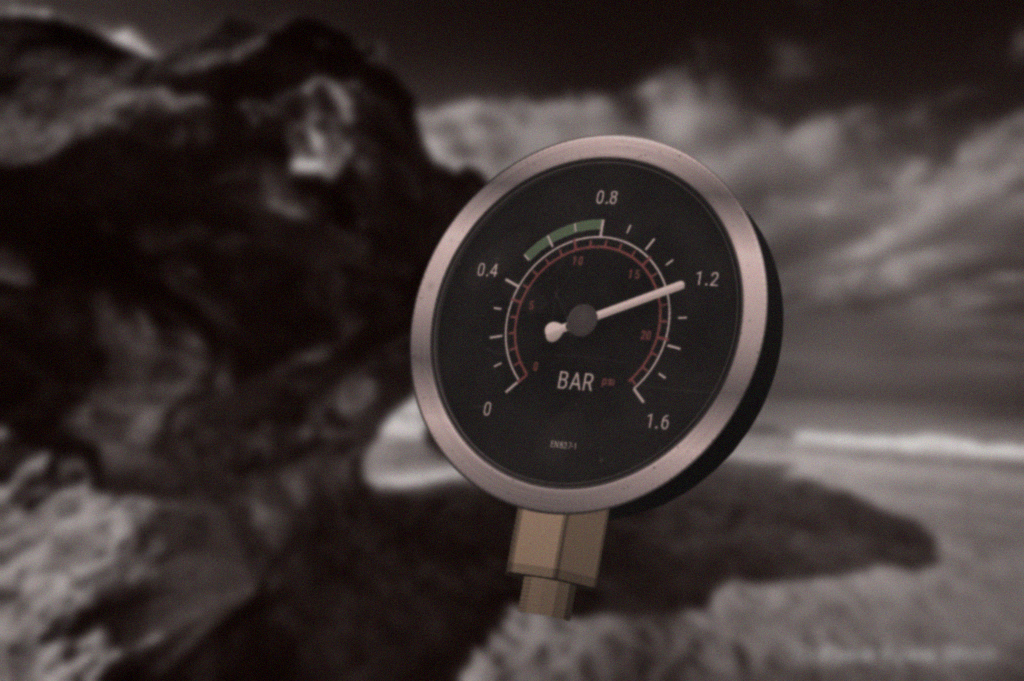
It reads 1.2; bar
